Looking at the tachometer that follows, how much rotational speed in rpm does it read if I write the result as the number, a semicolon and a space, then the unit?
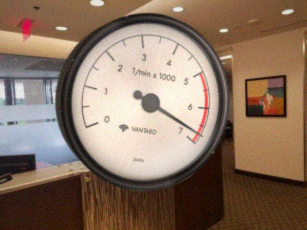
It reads 6750; rpm
